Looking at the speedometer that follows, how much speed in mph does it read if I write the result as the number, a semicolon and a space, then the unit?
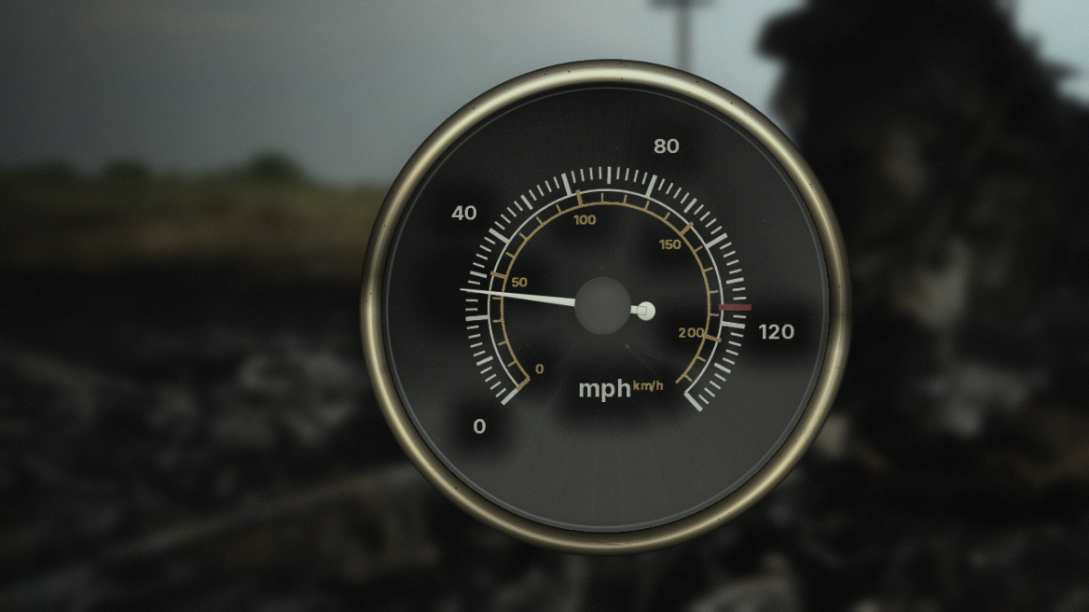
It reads 26; mph
